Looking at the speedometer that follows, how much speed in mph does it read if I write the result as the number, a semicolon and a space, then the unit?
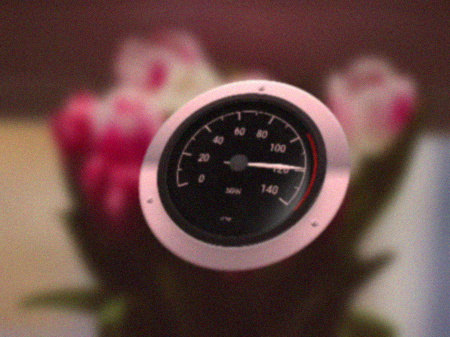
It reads 120; mph
